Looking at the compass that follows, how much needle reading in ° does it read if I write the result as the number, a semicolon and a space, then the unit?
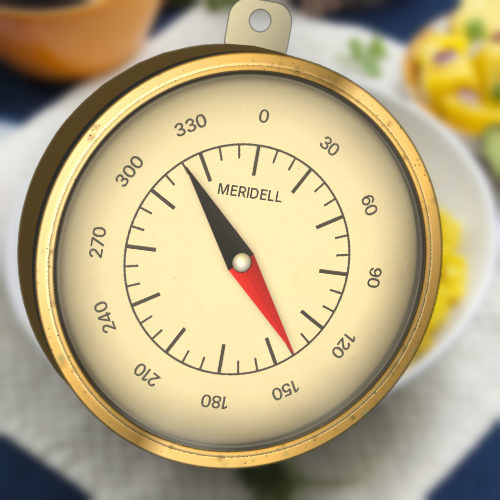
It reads 140; °
